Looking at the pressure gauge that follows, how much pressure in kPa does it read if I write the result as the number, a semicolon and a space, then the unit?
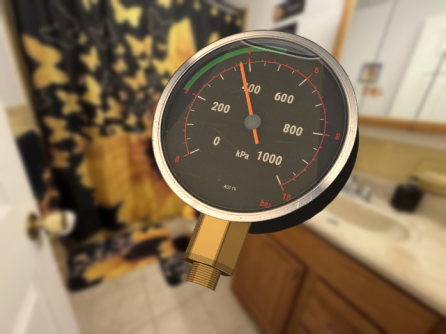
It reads 375; kPa
